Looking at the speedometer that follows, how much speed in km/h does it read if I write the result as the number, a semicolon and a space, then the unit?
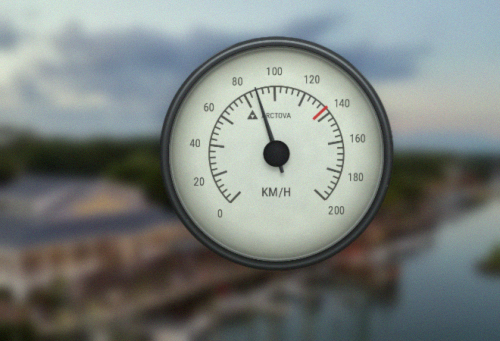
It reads 88; km/h
